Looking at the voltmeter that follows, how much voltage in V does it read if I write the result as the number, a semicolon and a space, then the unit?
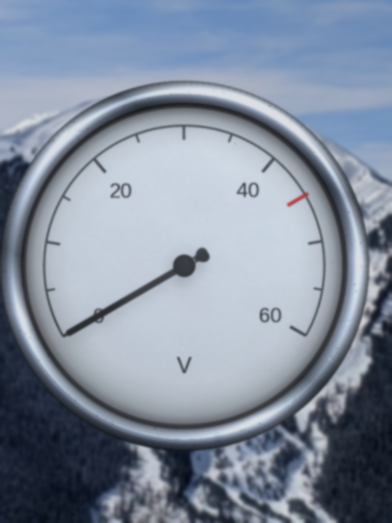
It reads 0; V
